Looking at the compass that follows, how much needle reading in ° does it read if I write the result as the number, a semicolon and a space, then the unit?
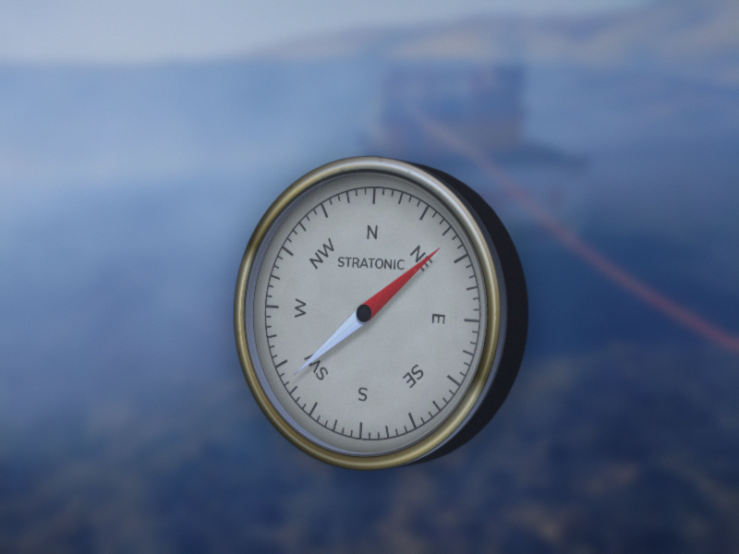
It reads 50; °
